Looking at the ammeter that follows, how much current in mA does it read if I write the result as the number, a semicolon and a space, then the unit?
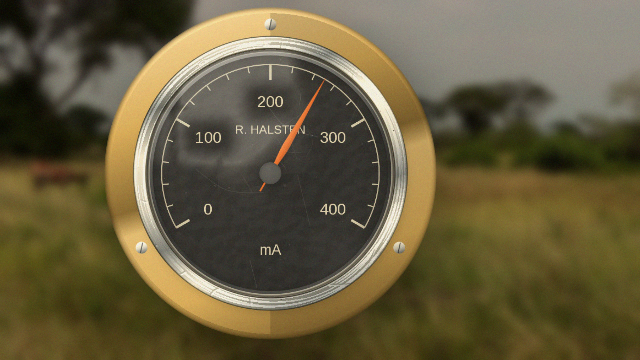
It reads 250; mA
